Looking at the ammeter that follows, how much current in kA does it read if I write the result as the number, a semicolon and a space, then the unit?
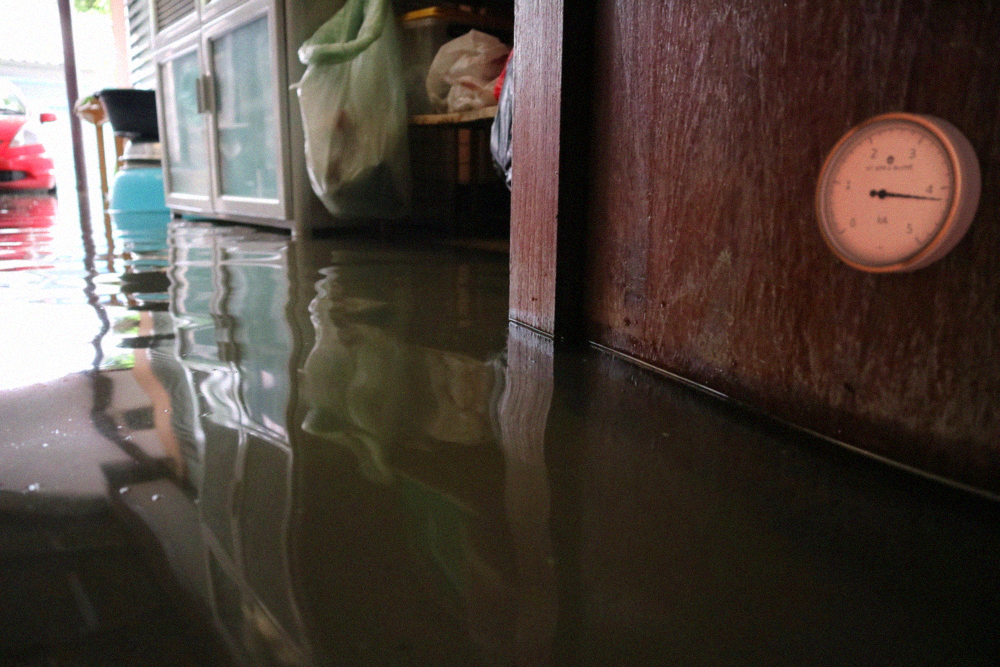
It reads 4.2; kA
